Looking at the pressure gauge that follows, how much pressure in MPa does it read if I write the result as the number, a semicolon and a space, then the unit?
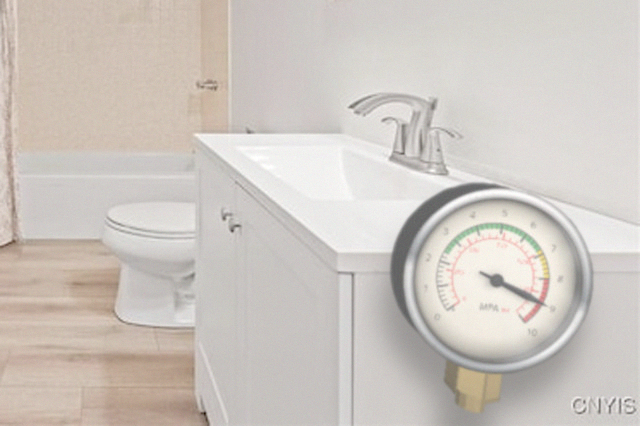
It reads 9; MPa
